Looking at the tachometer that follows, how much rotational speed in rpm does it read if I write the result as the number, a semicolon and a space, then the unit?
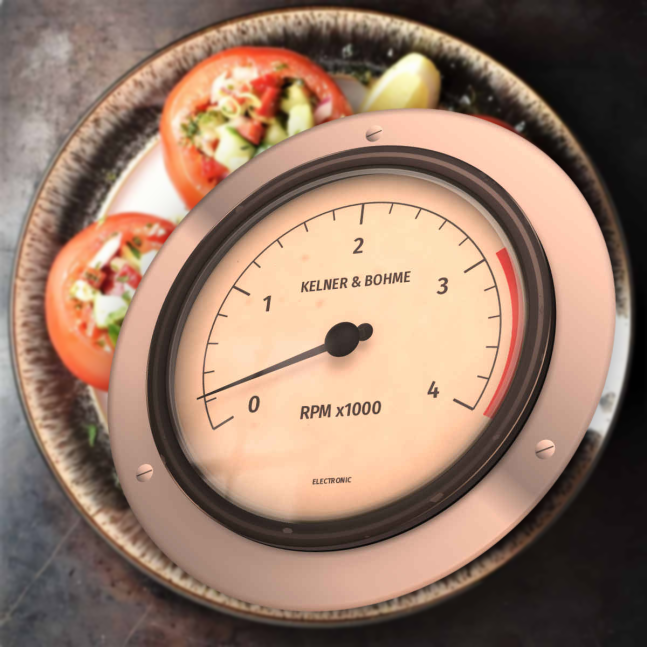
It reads 200; rpm
